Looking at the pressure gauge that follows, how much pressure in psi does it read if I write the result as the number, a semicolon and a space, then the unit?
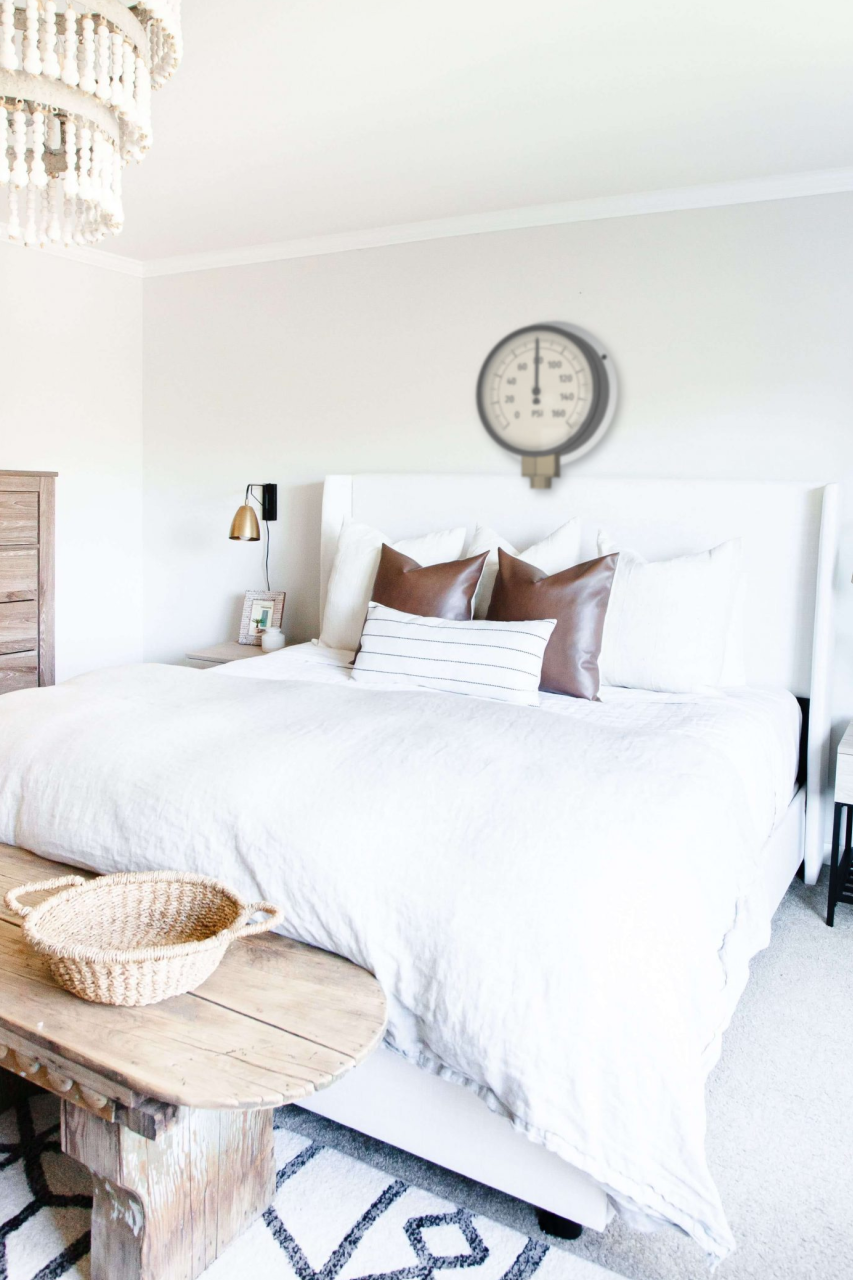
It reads 80; psi
